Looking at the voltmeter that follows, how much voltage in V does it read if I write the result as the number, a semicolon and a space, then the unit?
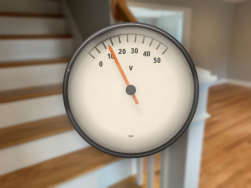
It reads 12.5; V
